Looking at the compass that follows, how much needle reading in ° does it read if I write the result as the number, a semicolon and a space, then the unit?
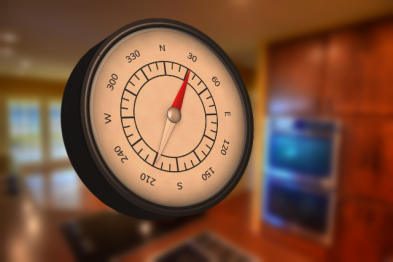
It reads 30; °
